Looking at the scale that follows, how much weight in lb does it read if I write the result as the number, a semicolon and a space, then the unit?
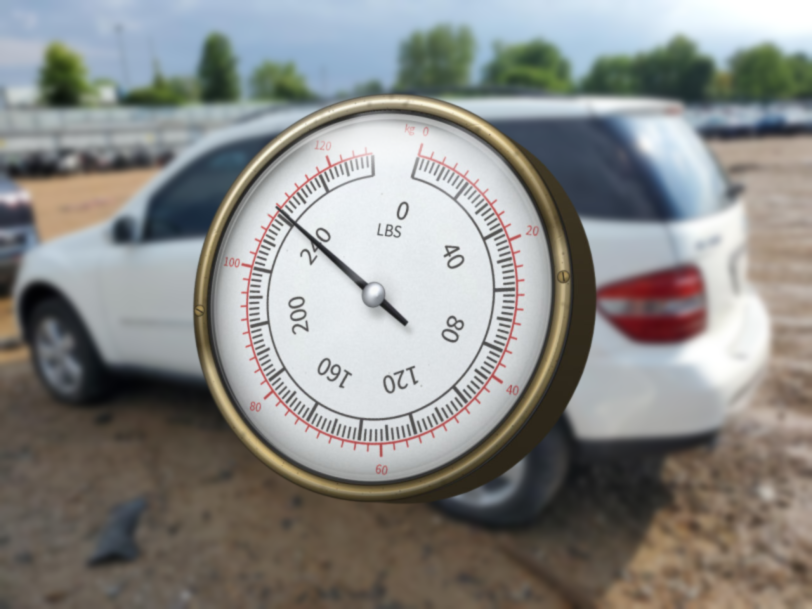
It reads 242; lb
